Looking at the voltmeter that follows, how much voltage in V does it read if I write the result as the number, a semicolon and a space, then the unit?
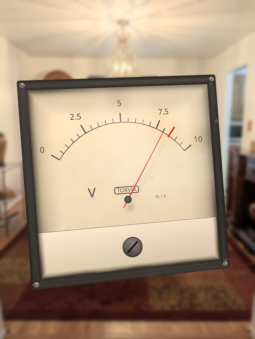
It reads 8; V
